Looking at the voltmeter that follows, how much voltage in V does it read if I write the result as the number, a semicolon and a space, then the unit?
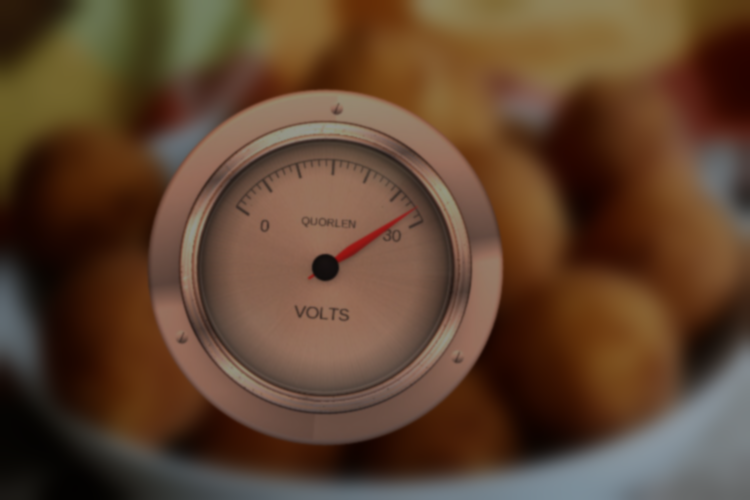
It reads 28; V
